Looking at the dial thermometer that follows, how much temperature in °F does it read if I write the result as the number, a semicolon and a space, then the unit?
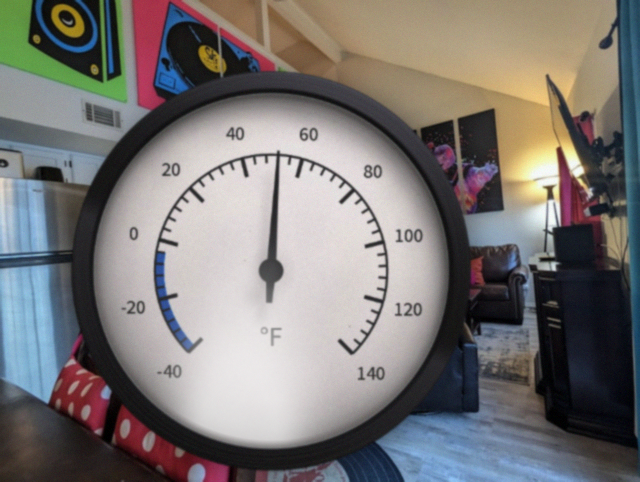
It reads 52; °F
